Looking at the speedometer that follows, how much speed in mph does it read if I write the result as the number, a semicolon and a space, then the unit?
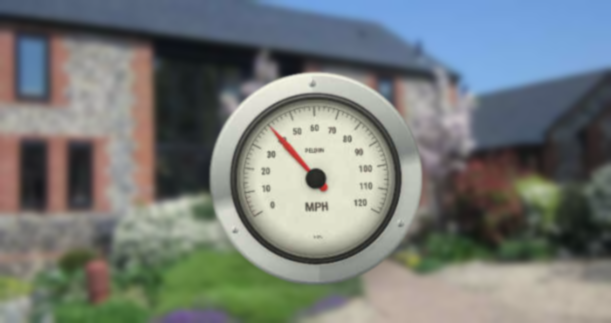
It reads 40; mph
